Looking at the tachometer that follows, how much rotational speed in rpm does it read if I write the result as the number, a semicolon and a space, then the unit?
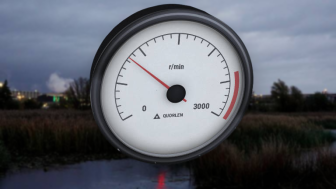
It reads 850; rpm
